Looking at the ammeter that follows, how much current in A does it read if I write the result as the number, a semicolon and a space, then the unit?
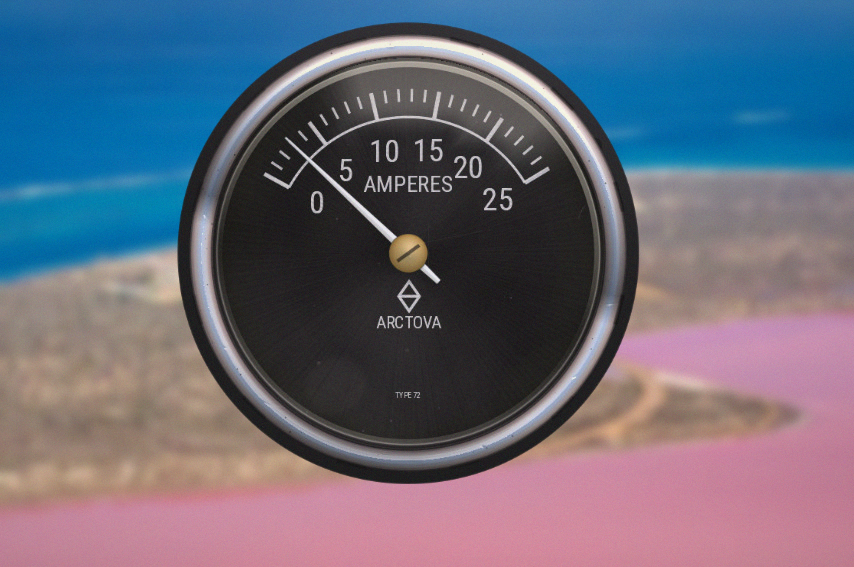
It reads 3; A
